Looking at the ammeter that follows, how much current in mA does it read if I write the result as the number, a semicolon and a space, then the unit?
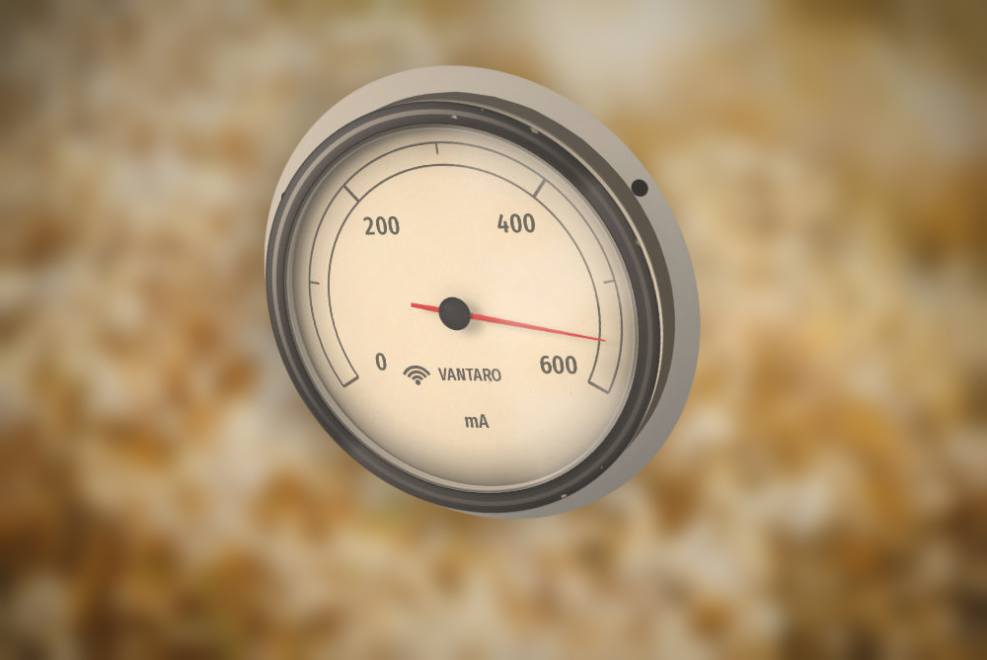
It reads 550; mA
